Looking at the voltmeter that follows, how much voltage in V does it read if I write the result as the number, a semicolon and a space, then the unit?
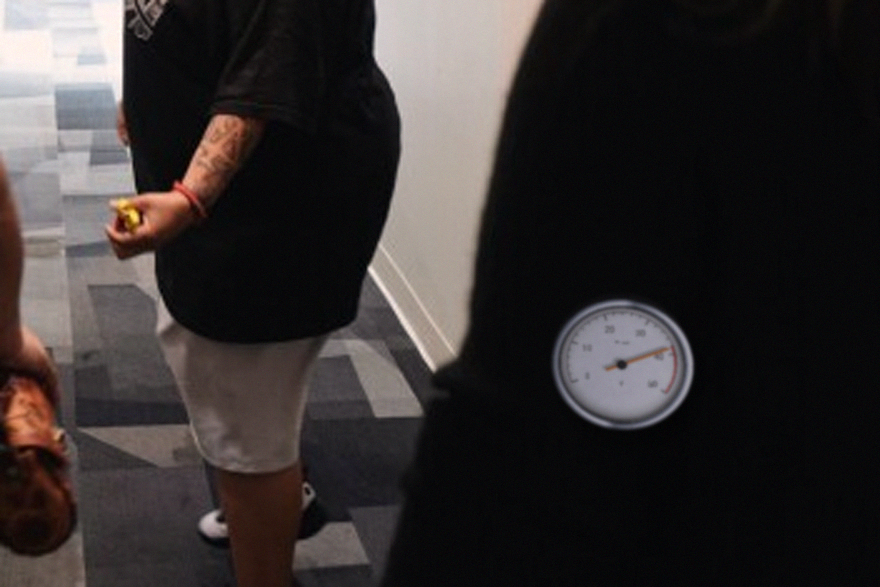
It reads 38; V
